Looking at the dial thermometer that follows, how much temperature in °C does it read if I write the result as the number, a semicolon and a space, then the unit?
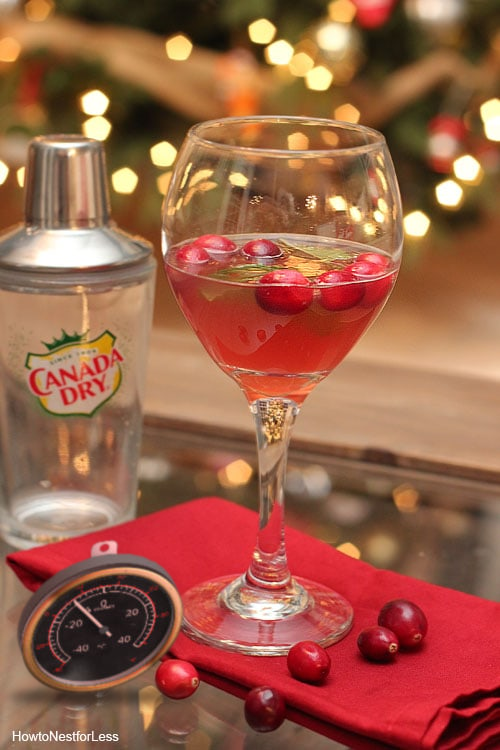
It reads -10; °C
